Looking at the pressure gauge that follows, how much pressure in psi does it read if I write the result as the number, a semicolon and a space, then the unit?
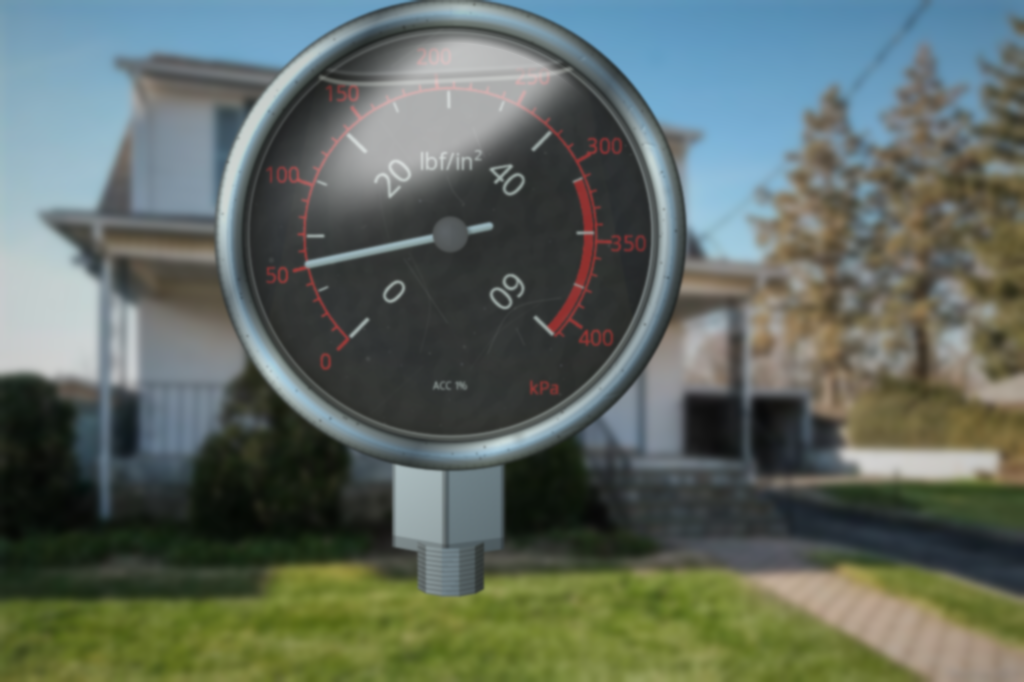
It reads 7.5; psi
